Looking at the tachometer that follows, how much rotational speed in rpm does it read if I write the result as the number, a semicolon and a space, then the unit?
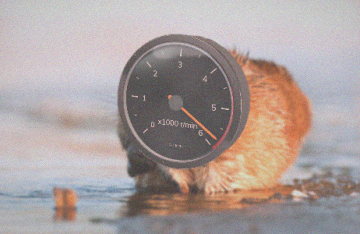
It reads 5750; rpm
